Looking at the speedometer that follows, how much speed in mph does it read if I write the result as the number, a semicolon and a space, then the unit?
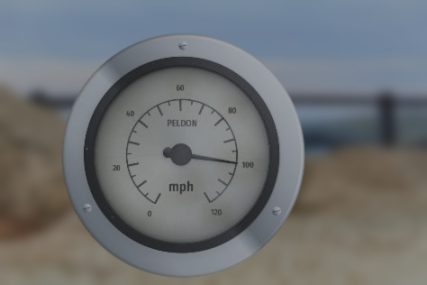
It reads 100; mph
